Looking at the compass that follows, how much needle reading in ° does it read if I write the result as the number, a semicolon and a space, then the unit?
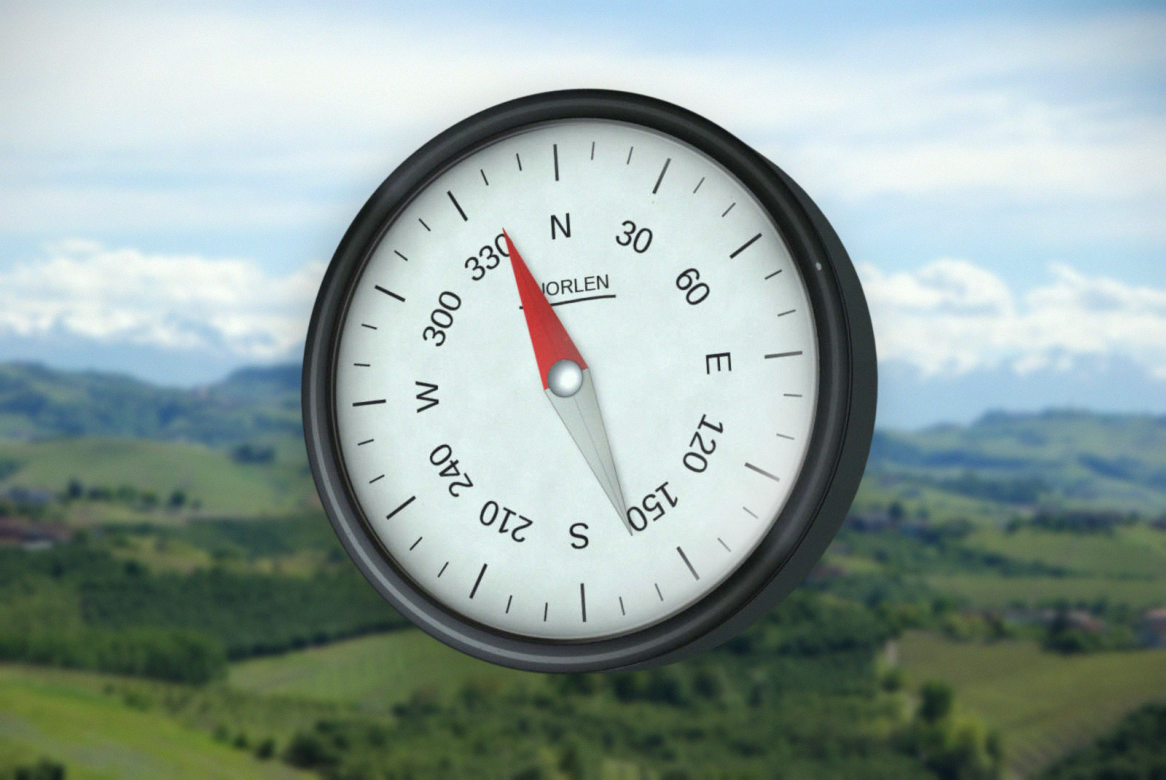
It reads 340; °
